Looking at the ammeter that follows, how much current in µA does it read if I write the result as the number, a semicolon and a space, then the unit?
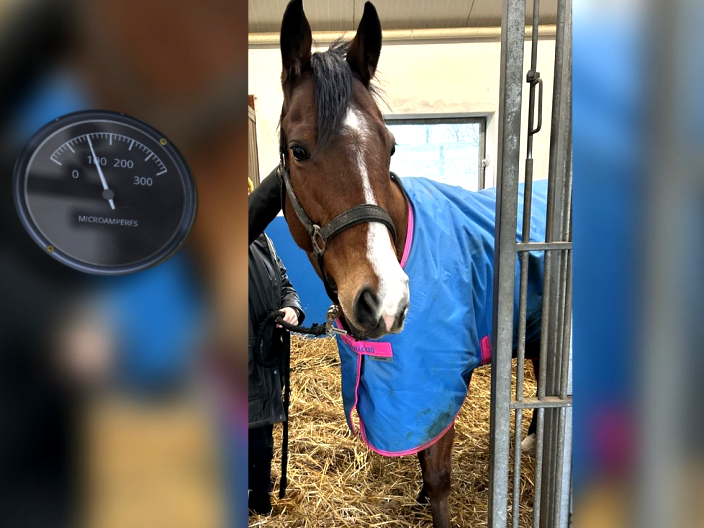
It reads 100; µA
